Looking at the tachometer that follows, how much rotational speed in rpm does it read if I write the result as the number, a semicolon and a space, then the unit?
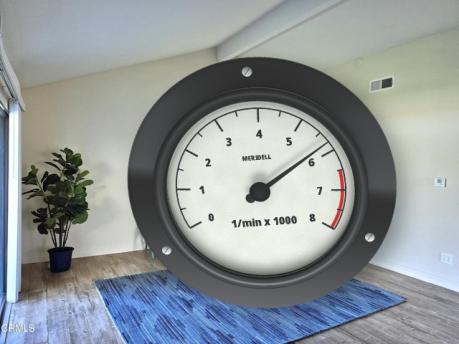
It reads 5750; rpm
